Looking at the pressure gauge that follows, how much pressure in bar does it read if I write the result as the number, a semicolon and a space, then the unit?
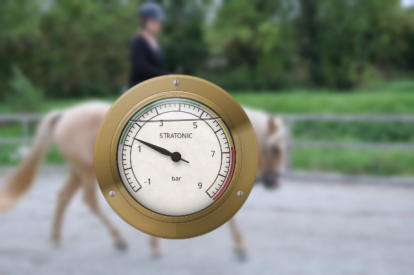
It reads 1.4; bar
